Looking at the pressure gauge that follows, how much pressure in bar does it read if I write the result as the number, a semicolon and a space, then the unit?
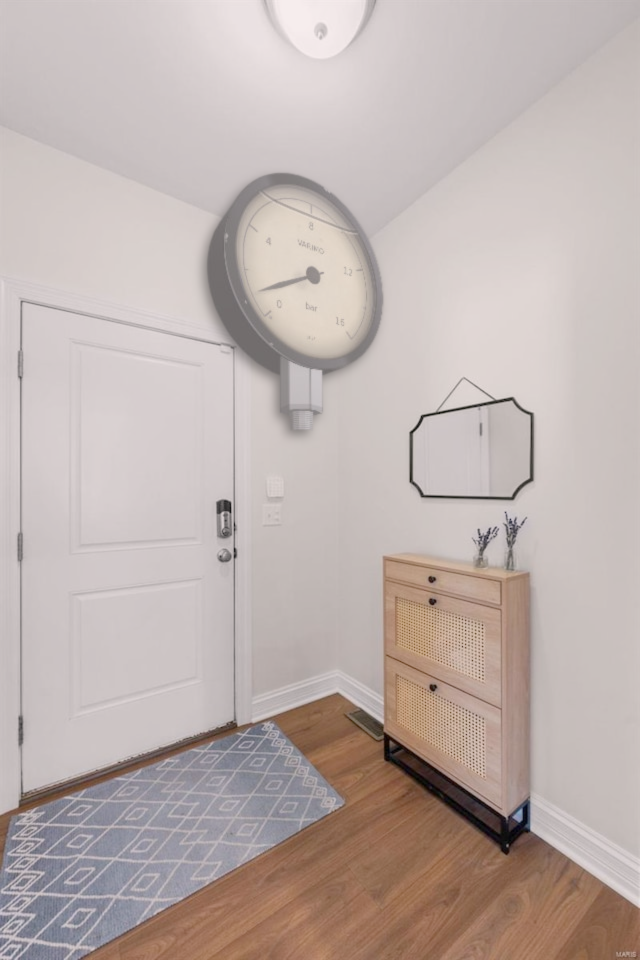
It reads 1; bar
